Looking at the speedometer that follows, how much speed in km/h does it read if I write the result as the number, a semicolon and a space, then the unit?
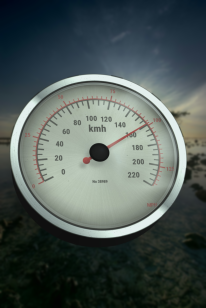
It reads 160; km/h
